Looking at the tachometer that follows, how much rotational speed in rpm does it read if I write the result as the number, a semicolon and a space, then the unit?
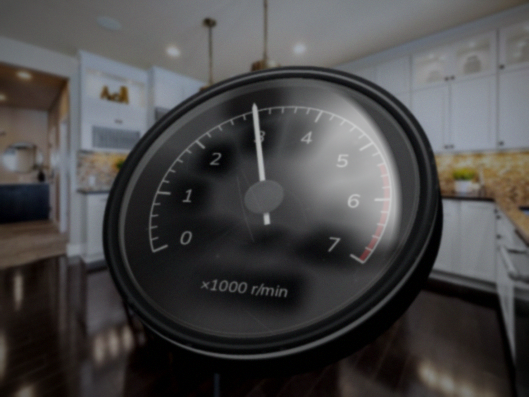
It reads 3000; rpm
